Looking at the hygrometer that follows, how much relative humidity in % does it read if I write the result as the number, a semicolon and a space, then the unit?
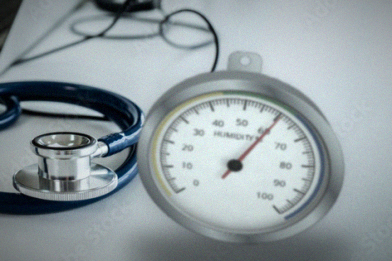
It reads 60; %
